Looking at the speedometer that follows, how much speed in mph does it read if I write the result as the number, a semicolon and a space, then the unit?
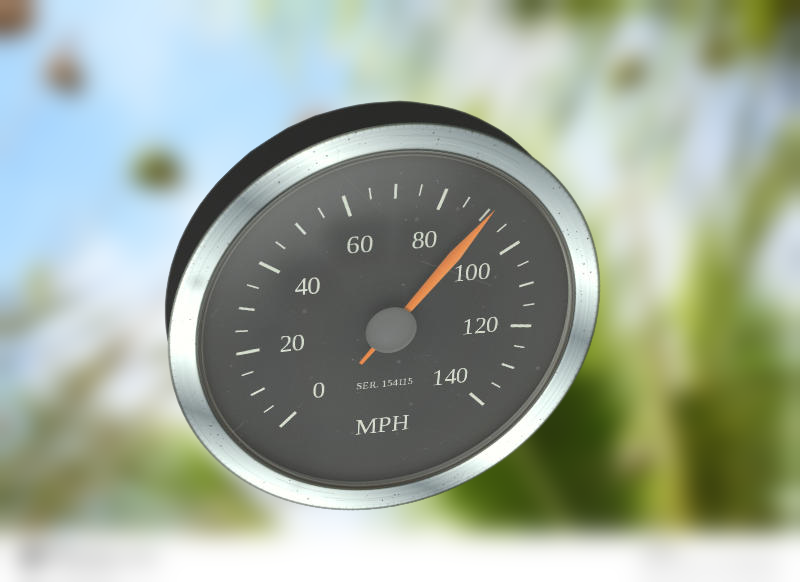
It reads 90; mph
